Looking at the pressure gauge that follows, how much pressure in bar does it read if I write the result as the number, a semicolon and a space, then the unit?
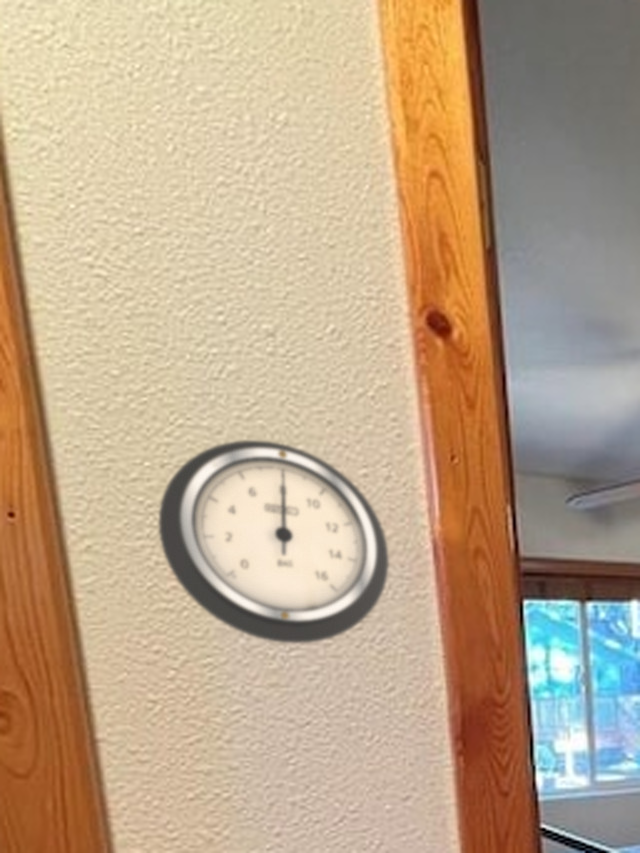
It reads 8; bar
